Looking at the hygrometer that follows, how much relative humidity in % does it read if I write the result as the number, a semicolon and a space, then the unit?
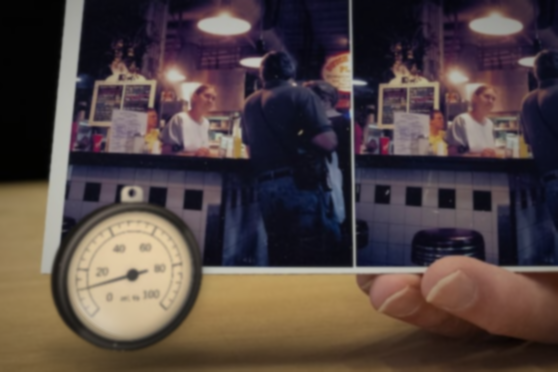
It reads 12; %
